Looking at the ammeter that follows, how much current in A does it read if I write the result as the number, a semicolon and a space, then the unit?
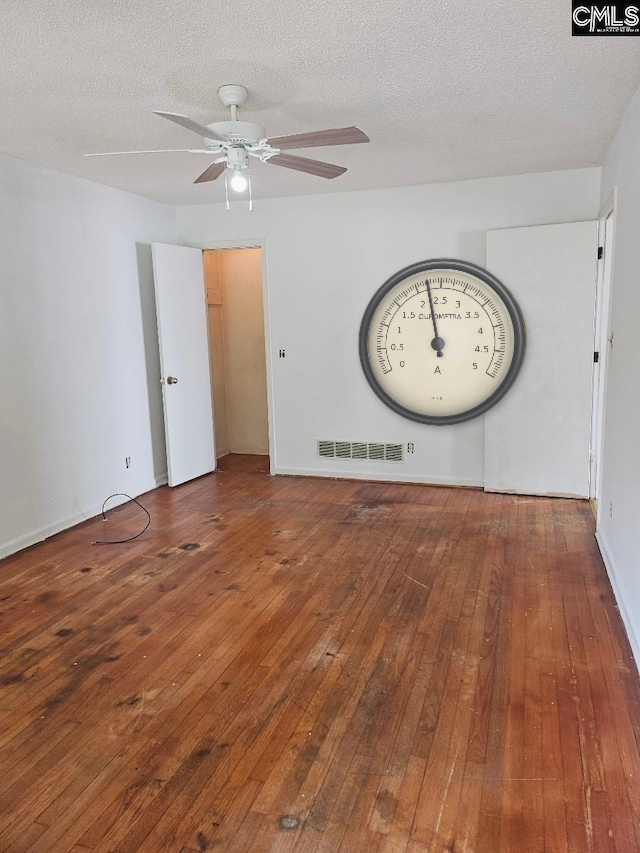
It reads 2.25; A
